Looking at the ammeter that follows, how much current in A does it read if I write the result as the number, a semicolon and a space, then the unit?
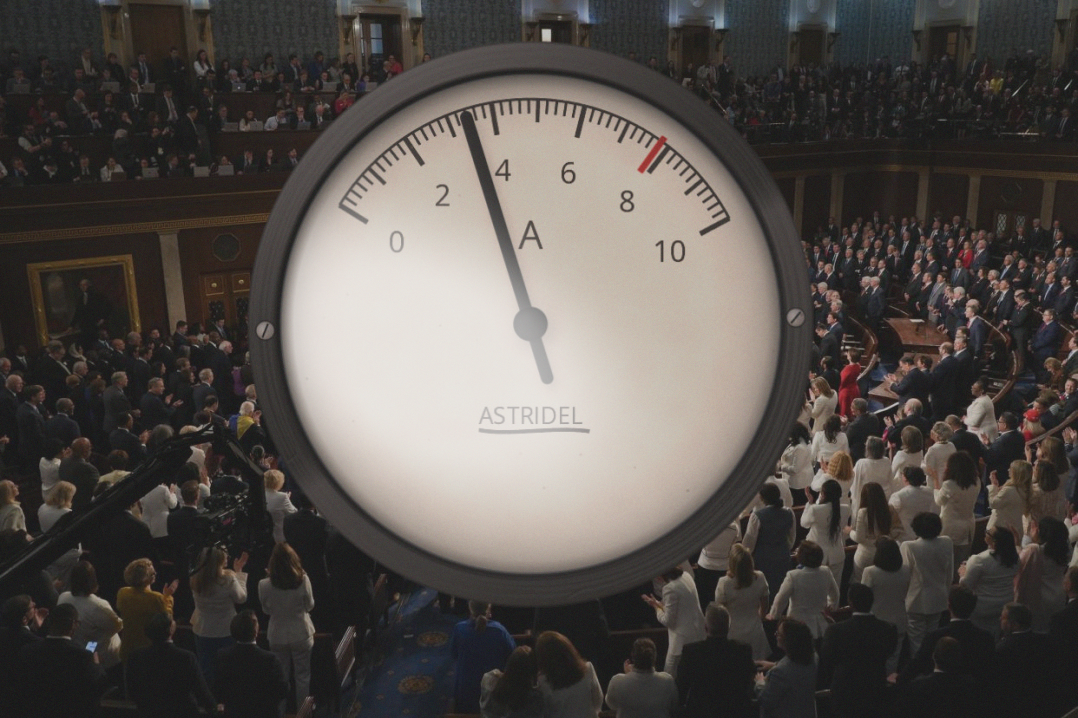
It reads 3.4; A
